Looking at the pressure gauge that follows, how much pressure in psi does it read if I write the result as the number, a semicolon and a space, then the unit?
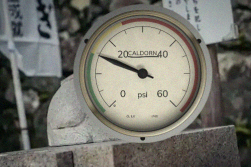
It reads 15; psi
